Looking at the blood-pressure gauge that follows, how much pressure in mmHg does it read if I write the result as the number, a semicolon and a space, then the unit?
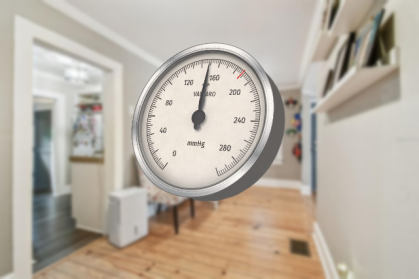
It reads 150; mmHg
